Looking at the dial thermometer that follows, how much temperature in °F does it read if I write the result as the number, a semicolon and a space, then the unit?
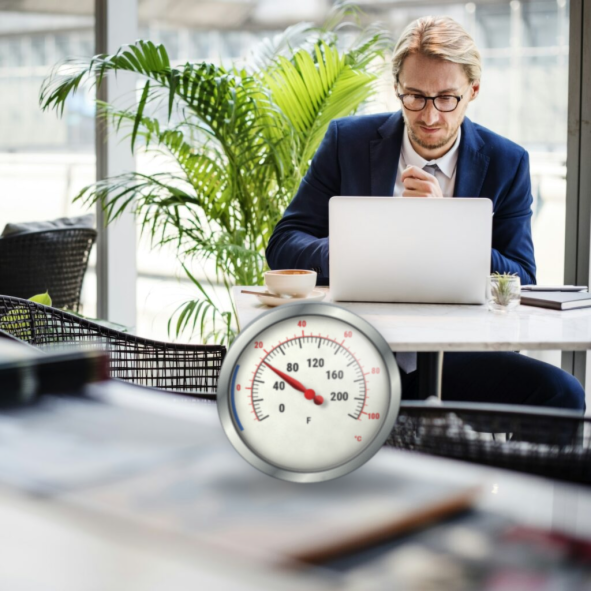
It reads 60; °F
